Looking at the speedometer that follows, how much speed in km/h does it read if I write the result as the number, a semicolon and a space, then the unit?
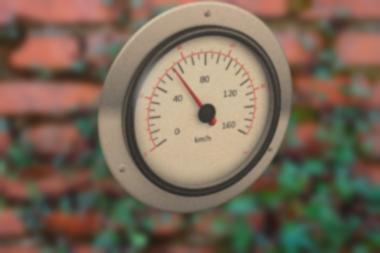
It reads 55; km/h
